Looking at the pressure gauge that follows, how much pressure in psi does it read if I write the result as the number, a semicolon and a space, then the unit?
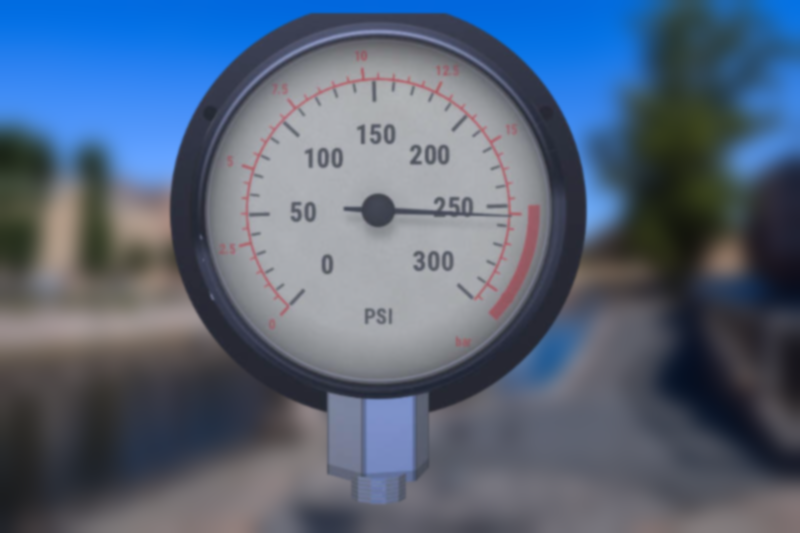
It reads 255; psi
